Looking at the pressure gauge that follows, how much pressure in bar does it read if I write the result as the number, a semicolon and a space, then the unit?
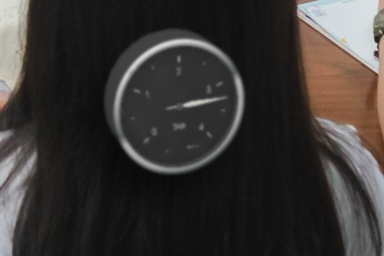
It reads 3.25; bar
